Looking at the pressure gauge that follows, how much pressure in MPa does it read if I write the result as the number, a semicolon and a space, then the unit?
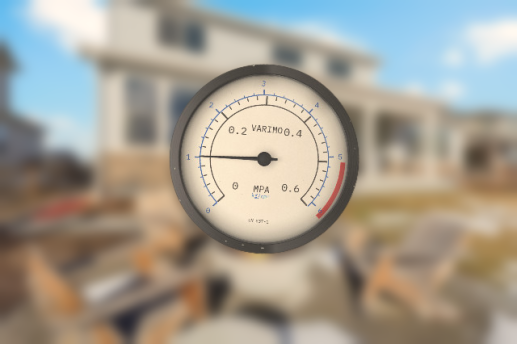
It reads 0.1; MPa
